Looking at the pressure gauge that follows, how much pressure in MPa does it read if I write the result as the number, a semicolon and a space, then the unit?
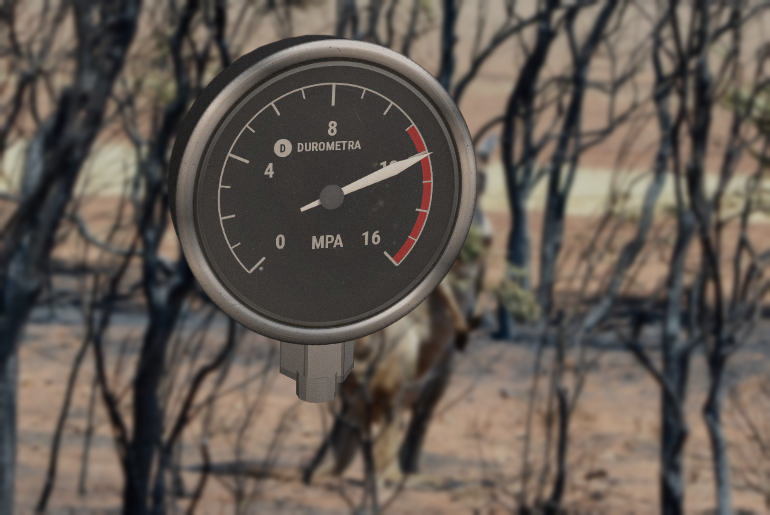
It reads 12; MPa
